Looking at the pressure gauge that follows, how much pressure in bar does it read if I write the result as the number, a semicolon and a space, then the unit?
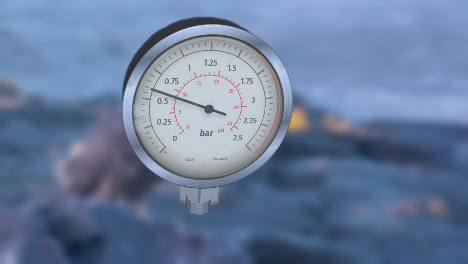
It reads 0.6; bar
